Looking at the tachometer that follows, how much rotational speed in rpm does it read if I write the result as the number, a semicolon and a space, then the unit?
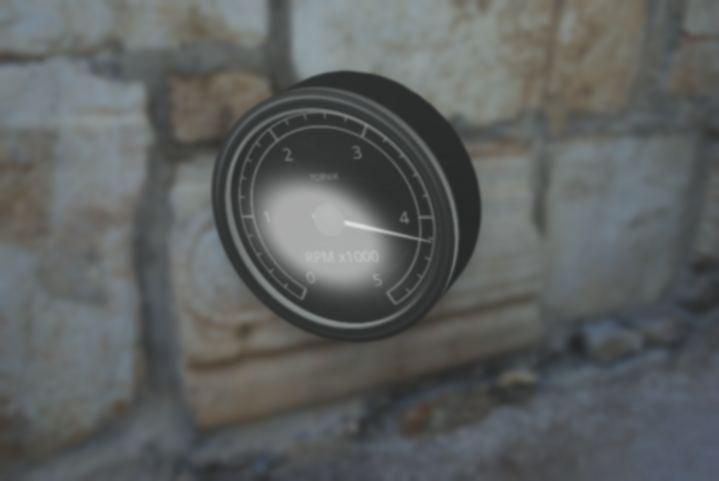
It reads 4200; rpm
